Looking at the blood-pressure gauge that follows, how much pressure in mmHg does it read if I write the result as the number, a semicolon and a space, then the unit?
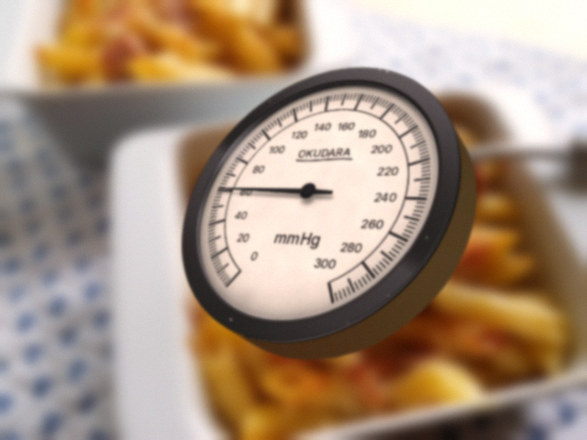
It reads 60; mmHg
